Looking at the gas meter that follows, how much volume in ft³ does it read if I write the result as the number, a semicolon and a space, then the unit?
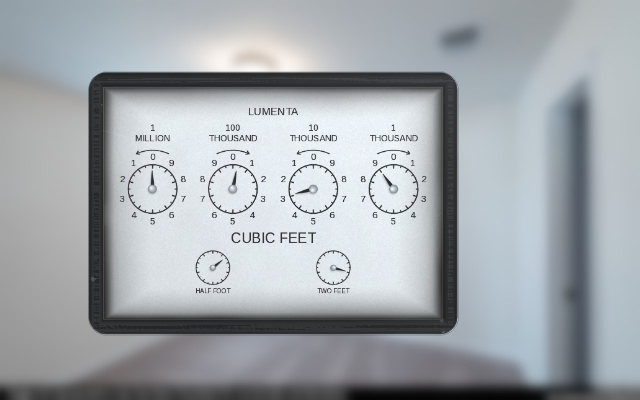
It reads 2900; ft³
